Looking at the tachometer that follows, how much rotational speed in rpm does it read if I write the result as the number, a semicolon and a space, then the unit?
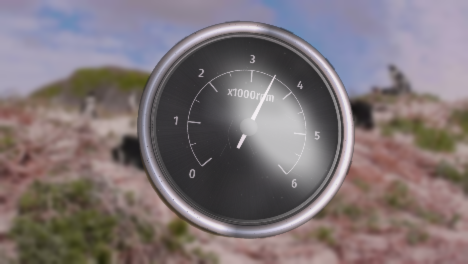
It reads 3500; rpm
